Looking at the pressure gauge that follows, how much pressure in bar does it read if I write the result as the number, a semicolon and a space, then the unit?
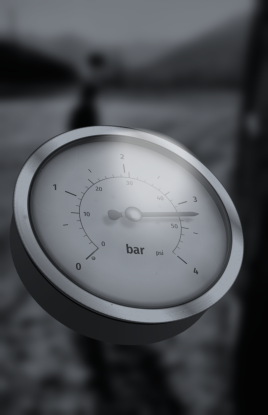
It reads 3.25; bar
